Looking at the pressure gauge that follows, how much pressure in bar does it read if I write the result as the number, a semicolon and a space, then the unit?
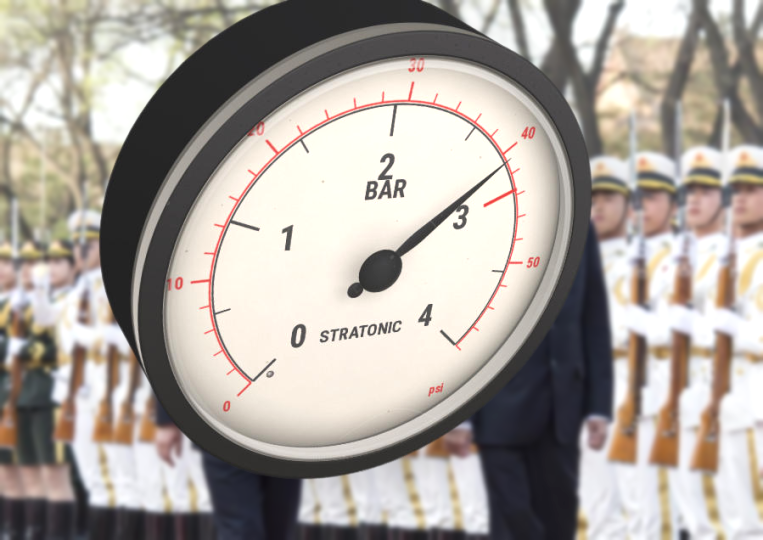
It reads 2.75; bar
